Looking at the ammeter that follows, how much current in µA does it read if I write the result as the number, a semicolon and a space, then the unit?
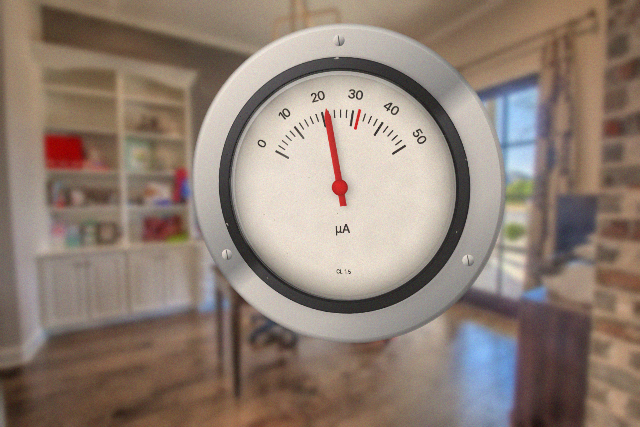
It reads 22; µA
